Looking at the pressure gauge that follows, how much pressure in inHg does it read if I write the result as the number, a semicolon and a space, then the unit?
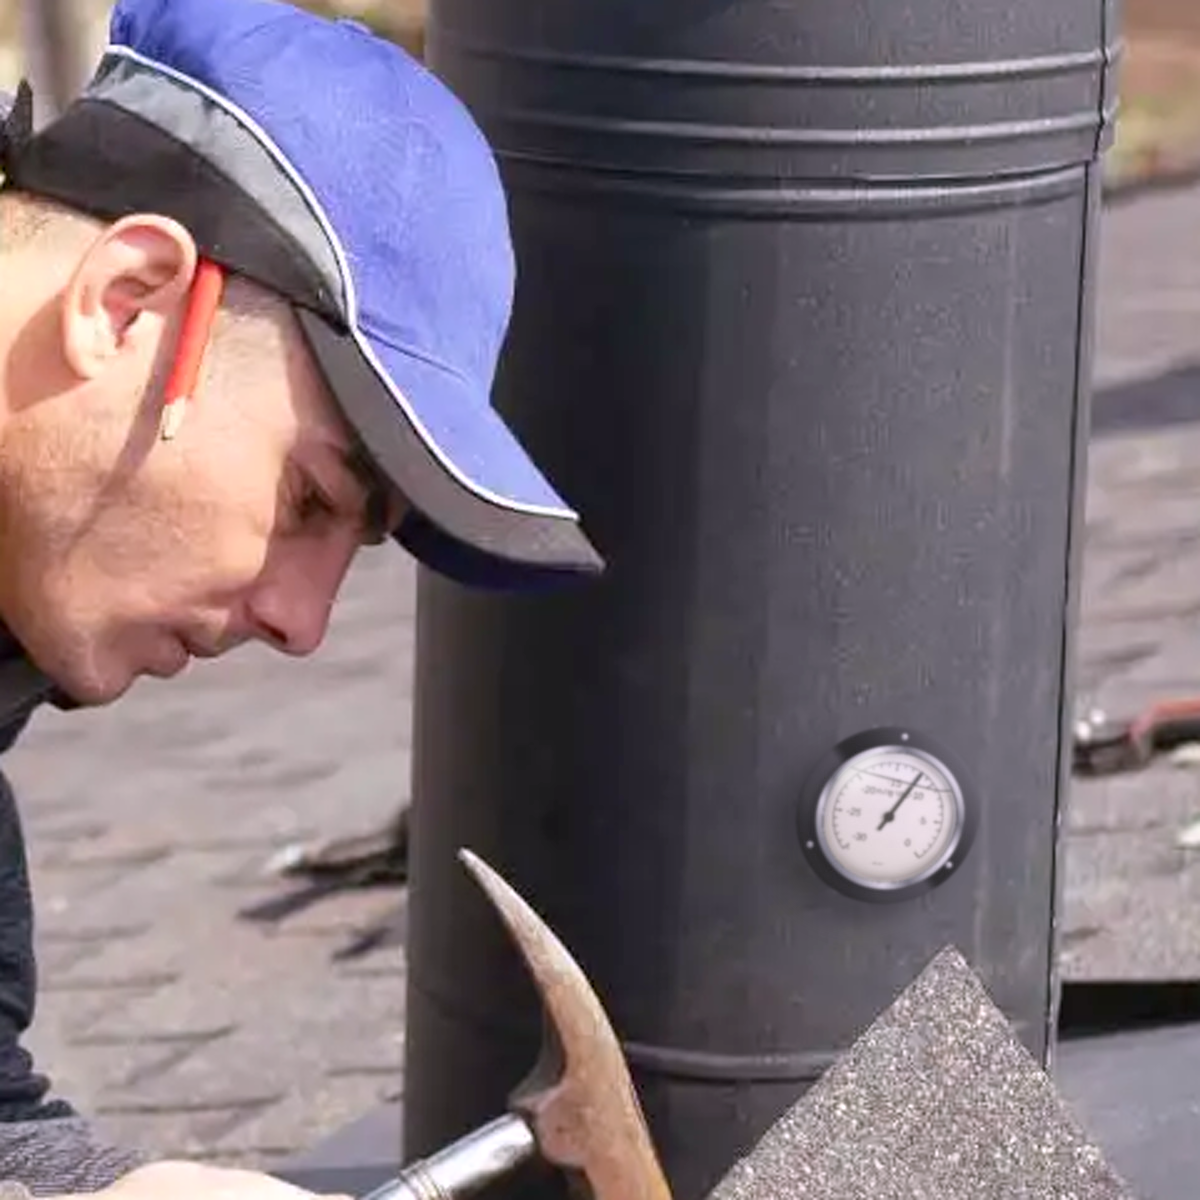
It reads -12; inHg
